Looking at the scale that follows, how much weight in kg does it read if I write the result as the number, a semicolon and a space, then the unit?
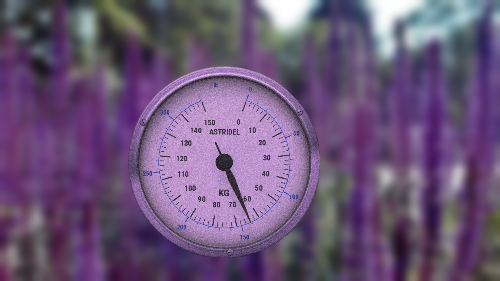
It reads 64; kg
